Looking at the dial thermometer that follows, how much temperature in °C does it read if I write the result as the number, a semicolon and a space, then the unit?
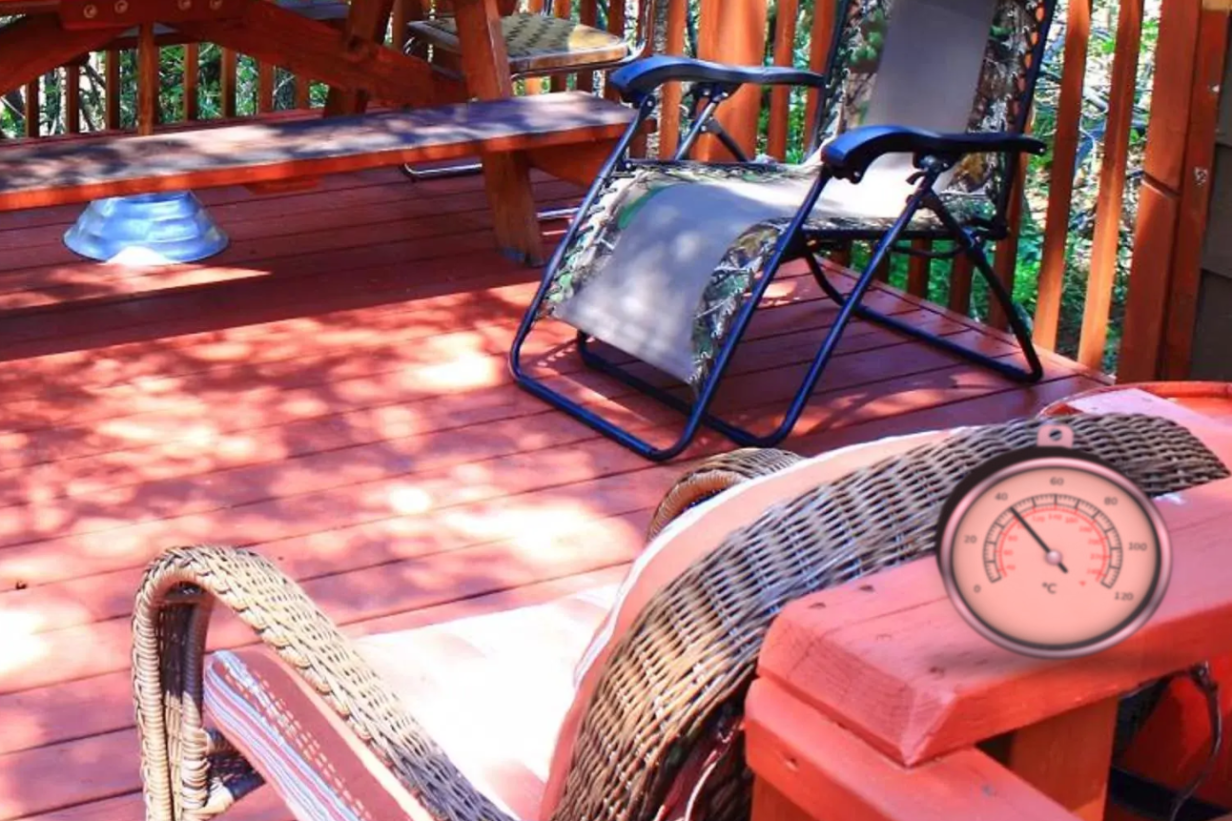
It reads 40; °C
